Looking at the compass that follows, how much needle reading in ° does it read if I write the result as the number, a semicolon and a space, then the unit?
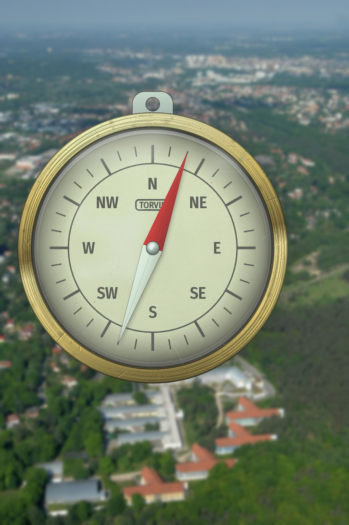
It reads 20; °
